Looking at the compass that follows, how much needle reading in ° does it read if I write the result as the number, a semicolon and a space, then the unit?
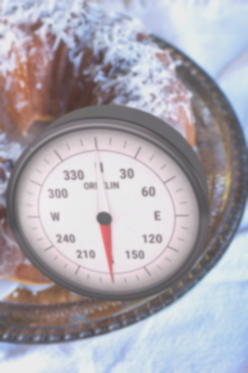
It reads 180; °
